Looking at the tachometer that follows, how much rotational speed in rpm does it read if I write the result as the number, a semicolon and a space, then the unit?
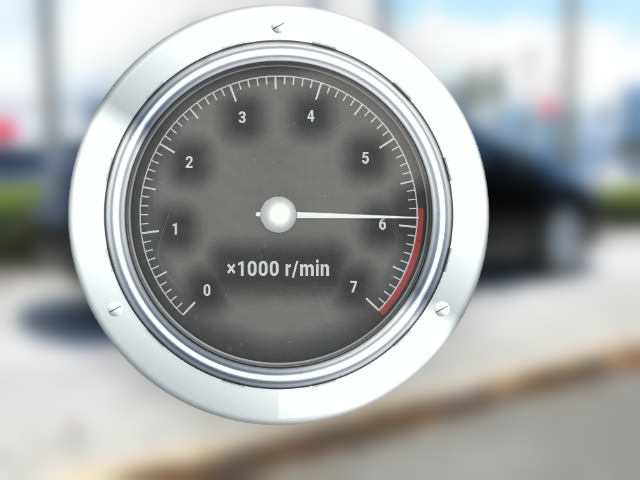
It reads 5900; rpm
